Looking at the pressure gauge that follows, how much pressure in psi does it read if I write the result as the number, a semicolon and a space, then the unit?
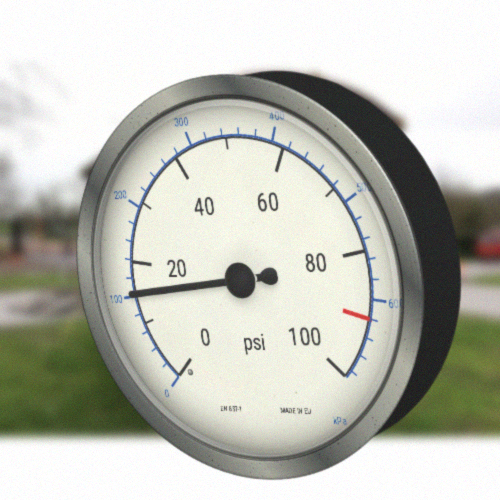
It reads 15; psi
